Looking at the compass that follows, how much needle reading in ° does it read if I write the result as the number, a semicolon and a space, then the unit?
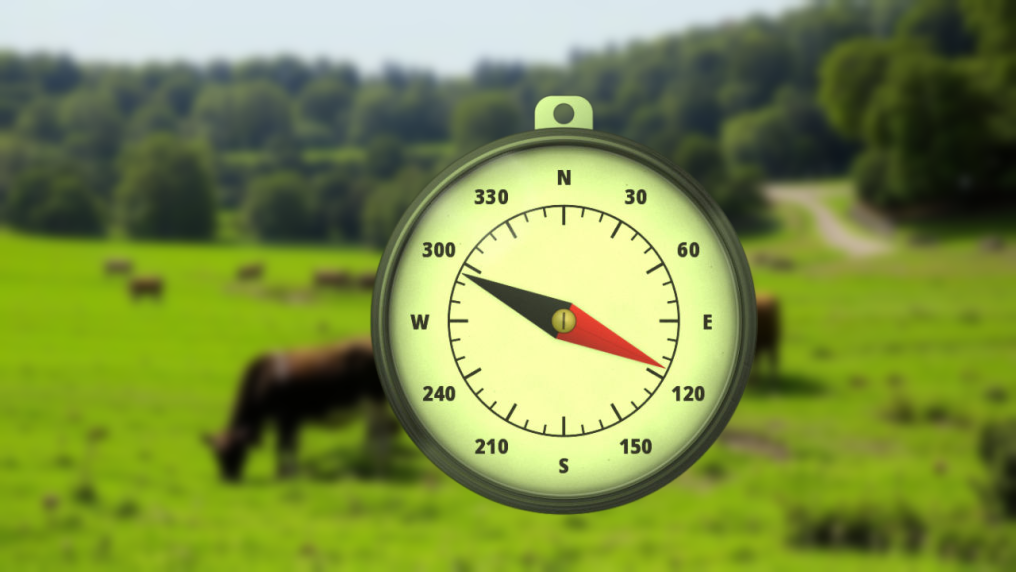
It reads 115; °
